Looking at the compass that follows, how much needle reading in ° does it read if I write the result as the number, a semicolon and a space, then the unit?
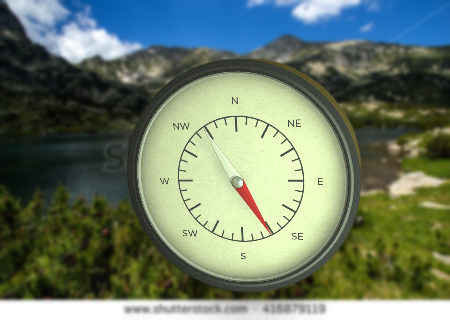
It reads 150; °
